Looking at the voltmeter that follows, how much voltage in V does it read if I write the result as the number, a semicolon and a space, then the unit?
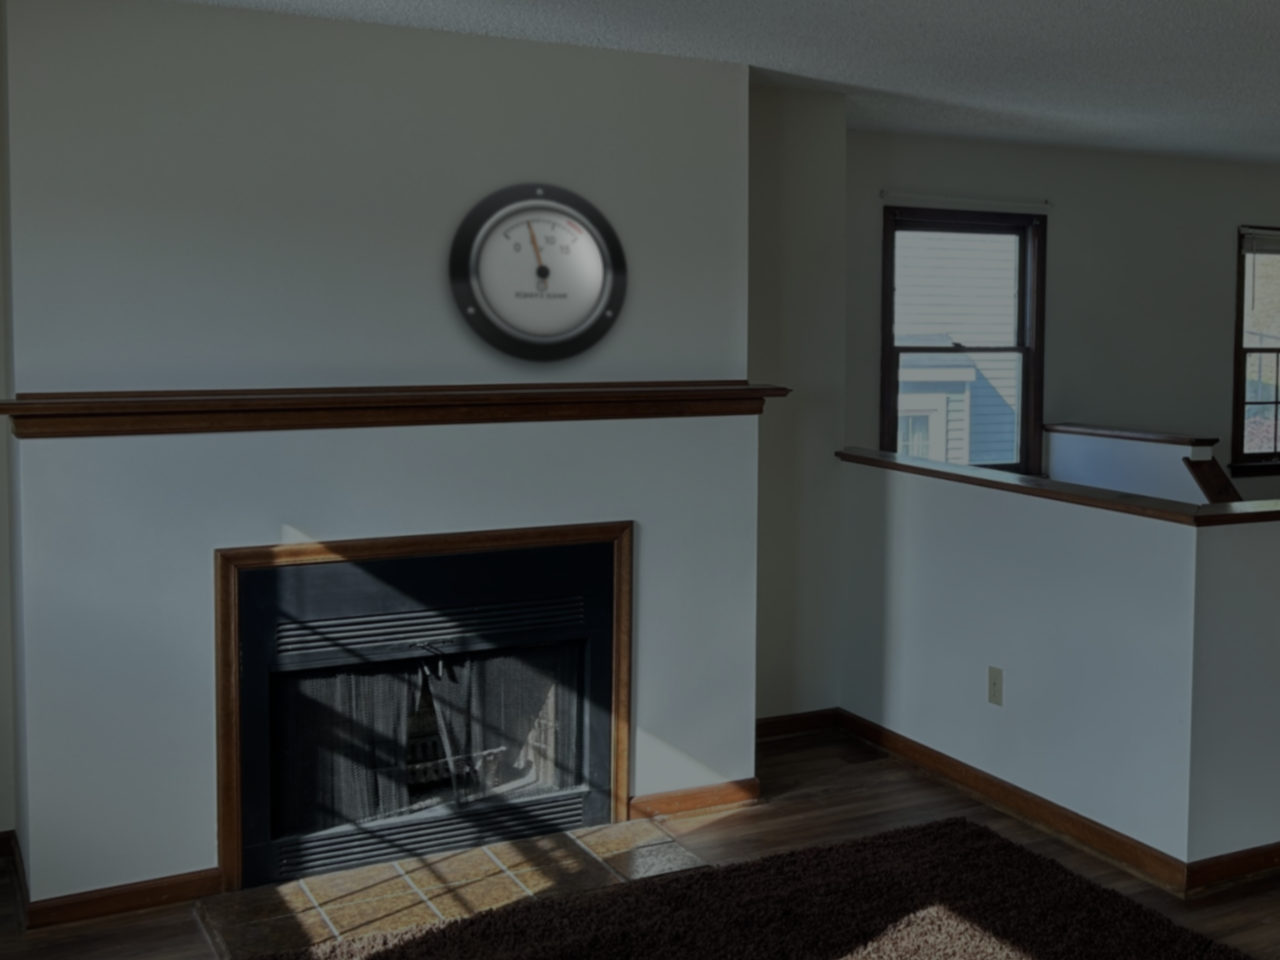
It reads 5; V
